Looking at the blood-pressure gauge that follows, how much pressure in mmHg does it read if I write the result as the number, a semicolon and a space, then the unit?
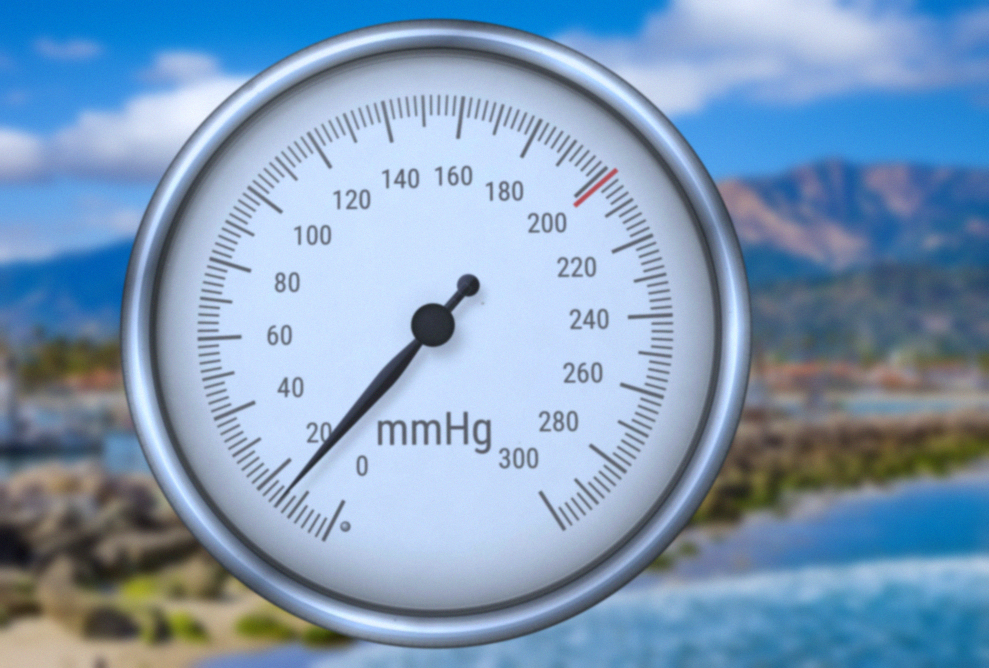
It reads 14; mmHg
